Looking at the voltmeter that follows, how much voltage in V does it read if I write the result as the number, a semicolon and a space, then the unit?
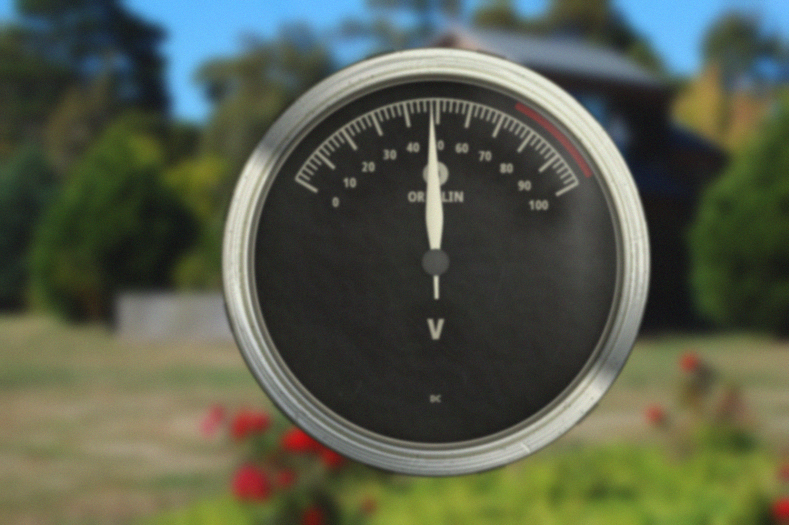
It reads 48; V
